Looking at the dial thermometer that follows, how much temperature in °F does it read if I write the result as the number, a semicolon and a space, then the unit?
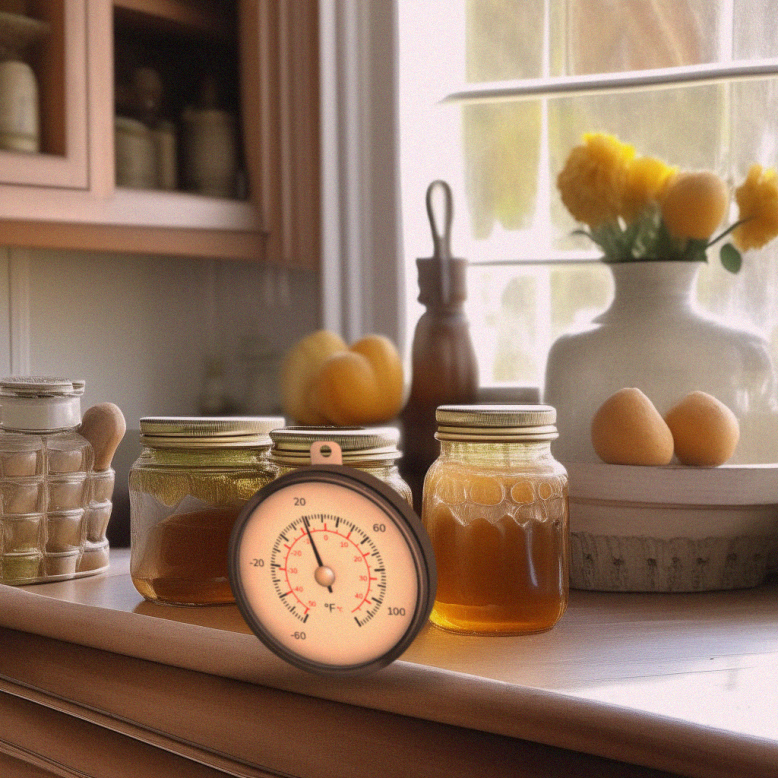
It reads 20; °F
